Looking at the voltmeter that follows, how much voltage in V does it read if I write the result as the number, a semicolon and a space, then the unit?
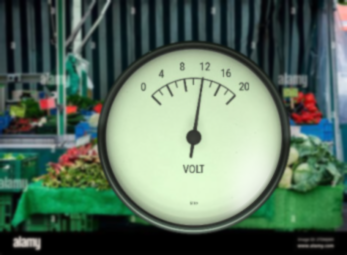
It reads 12; V
